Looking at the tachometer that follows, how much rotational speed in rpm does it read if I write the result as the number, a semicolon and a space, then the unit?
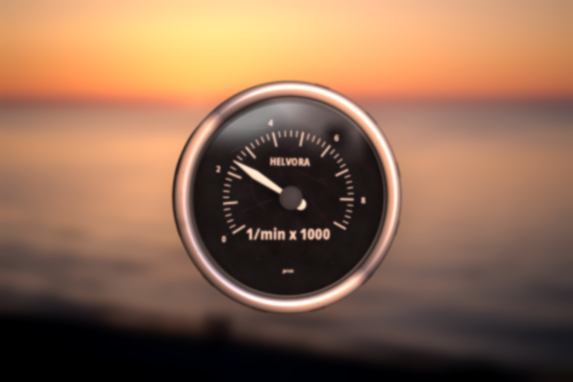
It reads 2400; rpm
